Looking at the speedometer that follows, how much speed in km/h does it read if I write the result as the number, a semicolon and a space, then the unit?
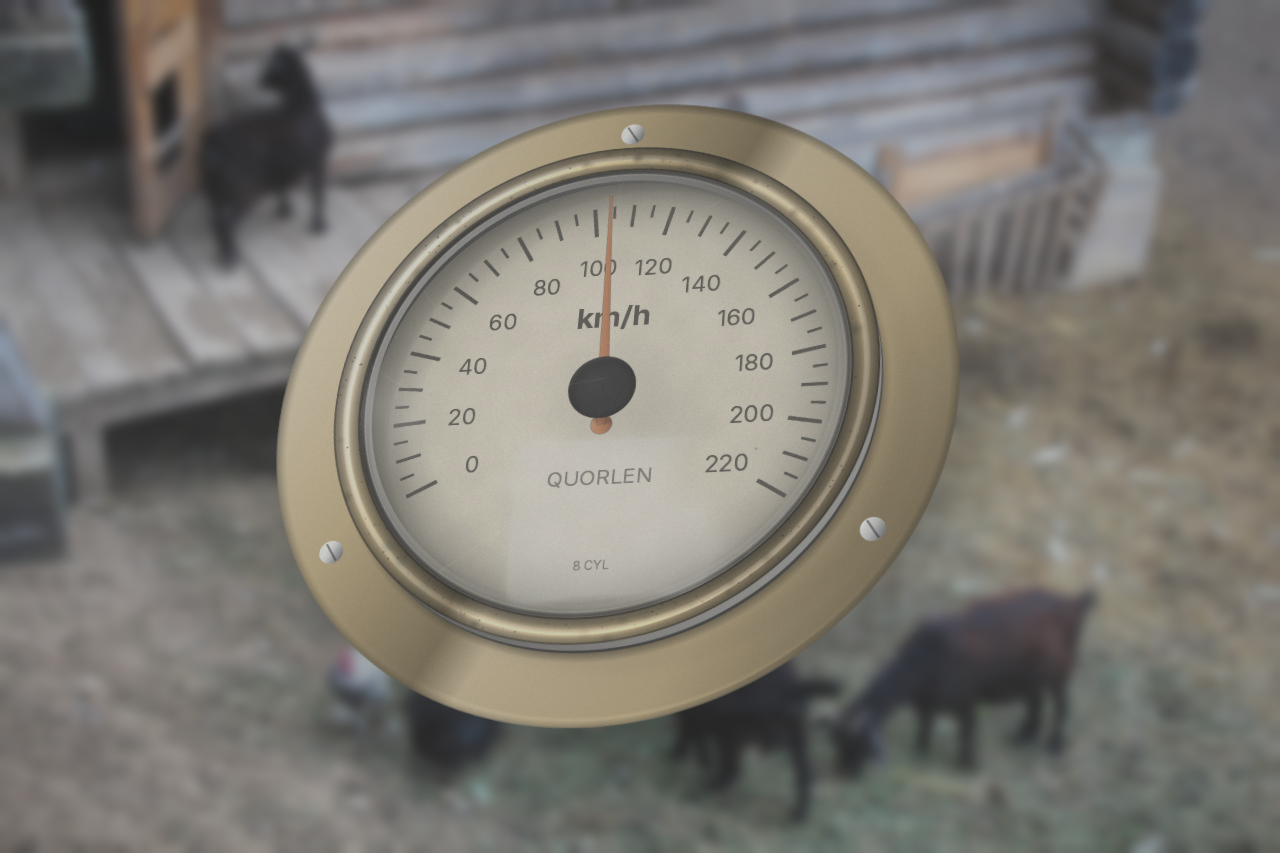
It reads 105; km/h
